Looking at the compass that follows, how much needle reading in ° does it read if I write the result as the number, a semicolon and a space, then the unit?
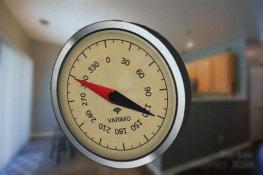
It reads 300; °
